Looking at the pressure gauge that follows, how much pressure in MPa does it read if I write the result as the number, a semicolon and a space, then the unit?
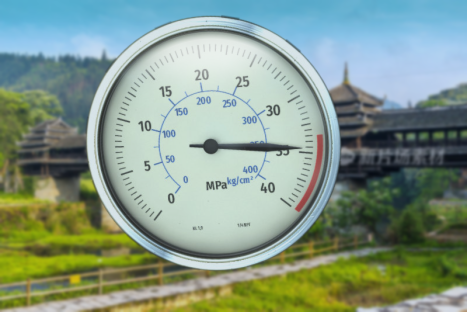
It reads 34.5; MPa
